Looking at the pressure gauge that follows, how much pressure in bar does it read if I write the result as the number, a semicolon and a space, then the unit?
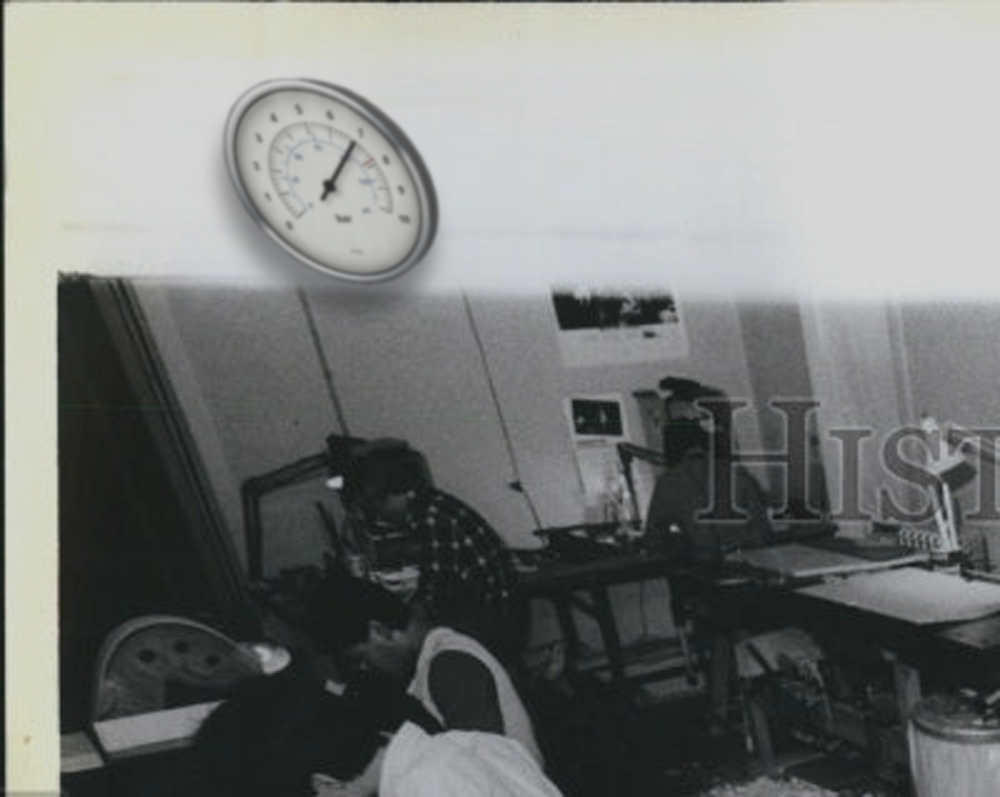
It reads 7; bar
